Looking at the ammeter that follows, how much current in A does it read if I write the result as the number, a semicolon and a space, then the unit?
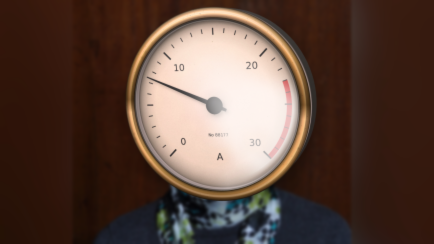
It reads 7.5; A
